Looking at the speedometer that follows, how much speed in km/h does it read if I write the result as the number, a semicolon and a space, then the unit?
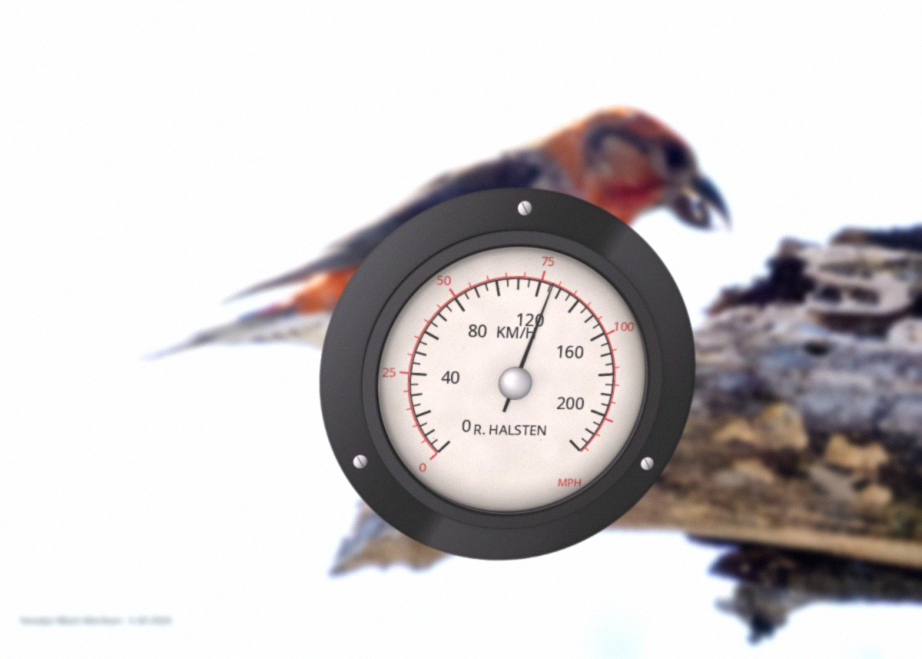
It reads 125; km/h
